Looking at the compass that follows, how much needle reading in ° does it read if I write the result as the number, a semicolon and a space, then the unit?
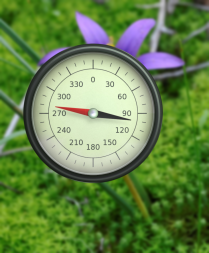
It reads 280; °
